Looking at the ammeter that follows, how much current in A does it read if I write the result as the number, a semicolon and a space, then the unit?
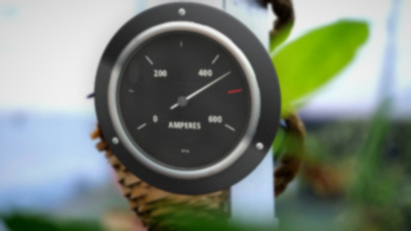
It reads 450; A
